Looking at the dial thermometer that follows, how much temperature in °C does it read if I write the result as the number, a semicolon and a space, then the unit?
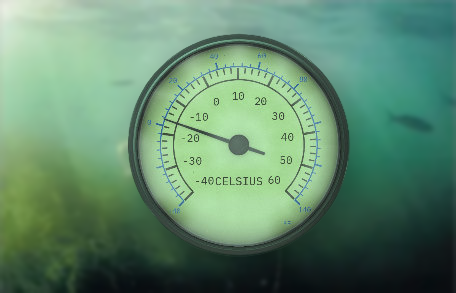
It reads -16; °C
